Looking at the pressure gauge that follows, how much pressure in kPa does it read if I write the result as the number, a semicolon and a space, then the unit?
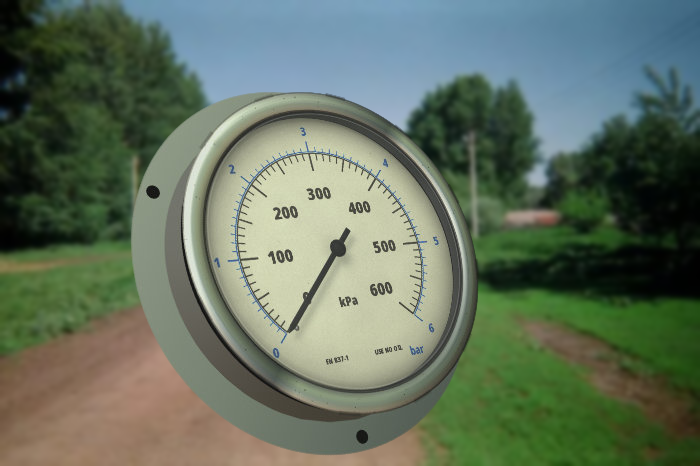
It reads 0; kPa
